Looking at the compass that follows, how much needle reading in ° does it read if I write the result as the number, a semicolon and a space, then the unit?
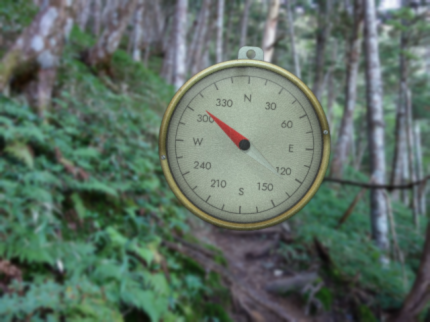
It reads 307.5; °
